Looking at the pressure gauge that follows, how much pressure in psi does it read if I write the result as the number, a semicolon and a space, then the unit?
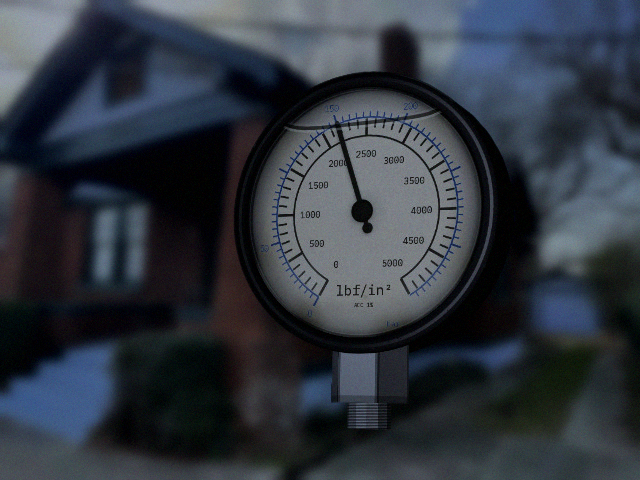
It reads 2200; psi
